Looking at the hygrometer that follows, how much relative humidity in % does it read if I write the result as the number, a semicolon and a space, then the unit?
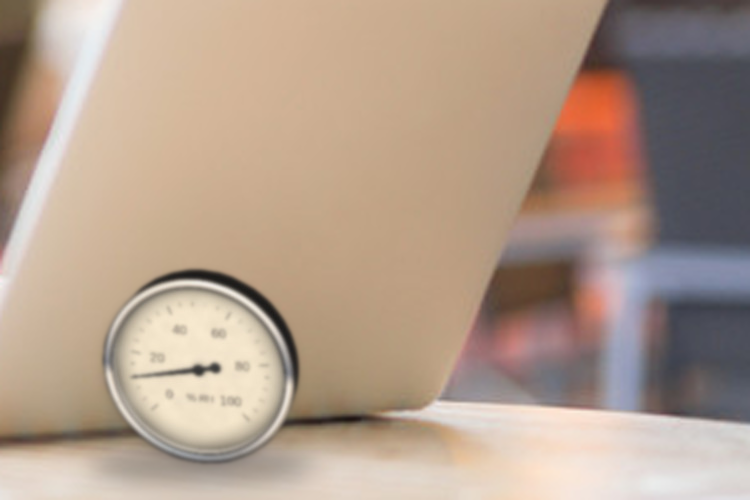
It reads 12; %
